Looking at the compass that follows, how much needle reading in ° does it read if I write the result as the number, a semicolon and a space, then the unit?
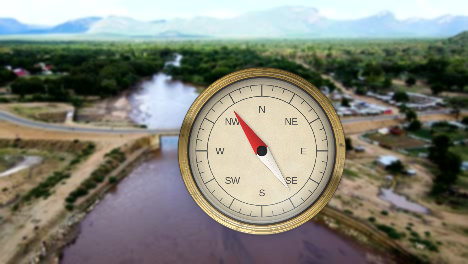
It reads 325; °
